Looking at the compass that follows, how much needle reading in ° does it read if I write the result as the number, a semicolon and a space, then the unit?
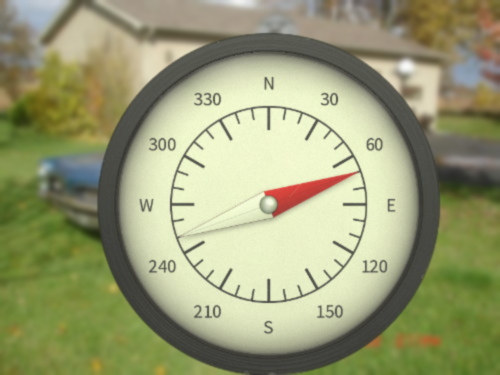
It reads 70; °
